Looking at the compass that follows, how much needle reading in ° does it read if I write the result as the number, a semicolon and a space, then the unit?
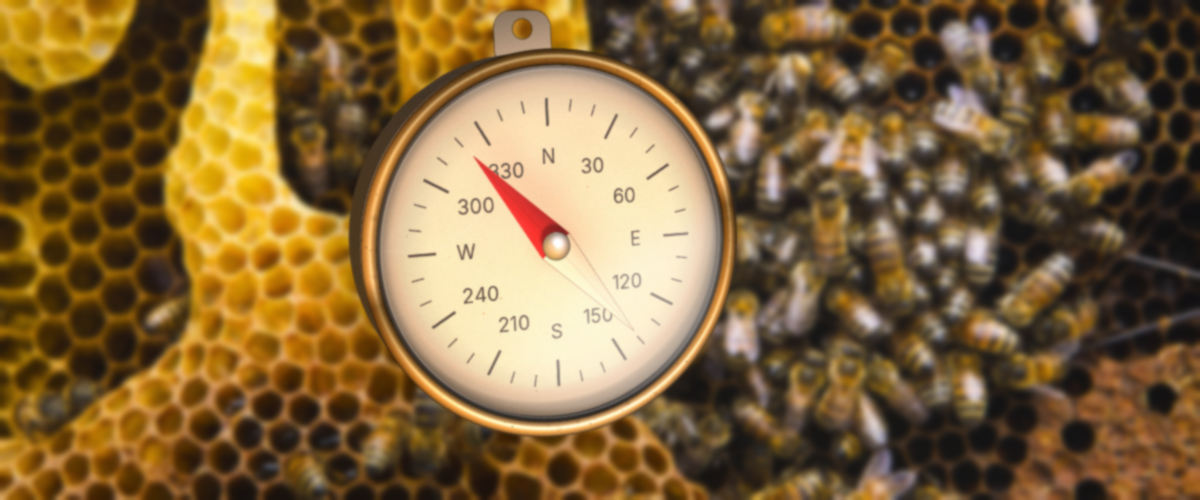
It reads 320; °
